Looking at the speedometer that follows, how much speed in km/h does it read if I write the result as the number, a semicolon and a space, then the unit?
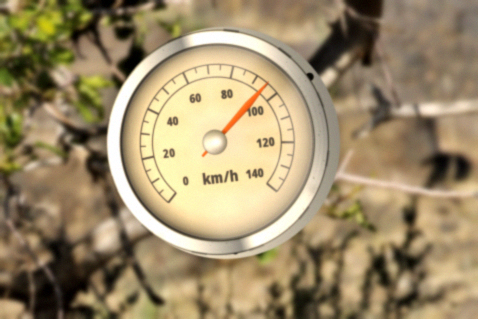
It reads 95; km/h
